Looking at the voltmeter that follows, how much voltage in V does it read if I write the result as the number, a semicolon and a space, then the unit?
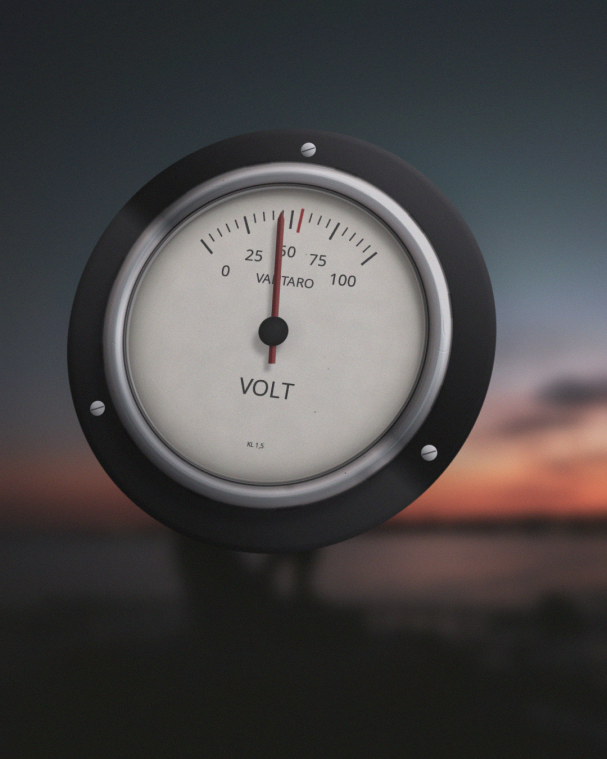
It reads 45; V
